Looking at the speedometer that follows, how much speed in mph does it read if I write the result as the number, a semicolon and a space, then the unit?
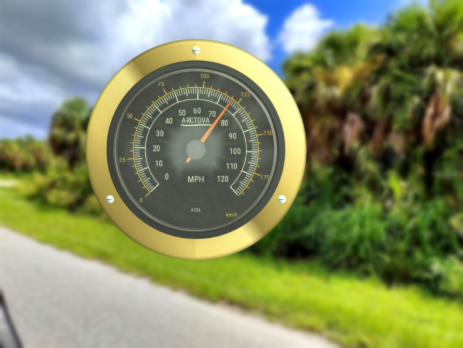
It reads 75; mph
